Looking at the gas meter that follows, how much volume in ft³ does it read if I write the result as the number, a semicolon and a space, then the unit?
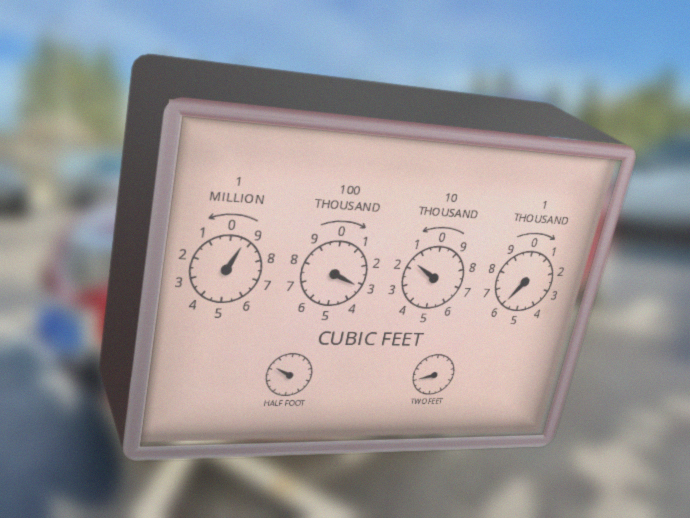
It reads 931600; ft³
